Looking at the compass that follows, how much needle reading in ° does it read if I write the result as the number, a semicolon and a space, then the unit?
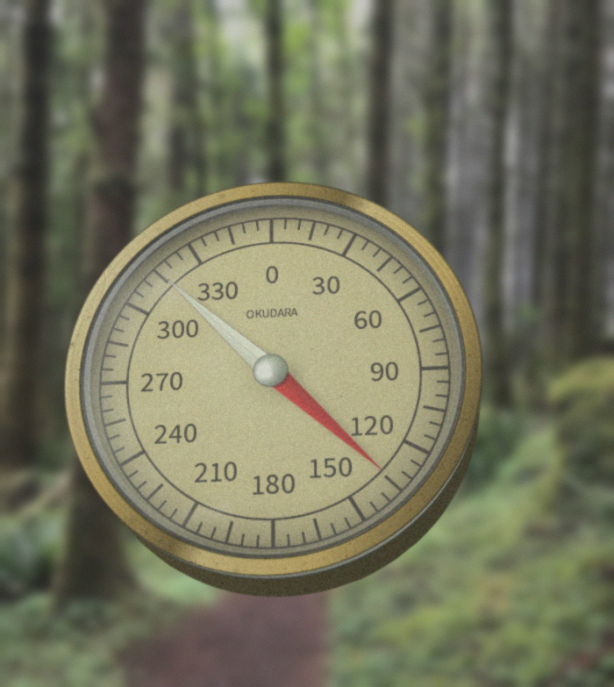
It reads 135; °
